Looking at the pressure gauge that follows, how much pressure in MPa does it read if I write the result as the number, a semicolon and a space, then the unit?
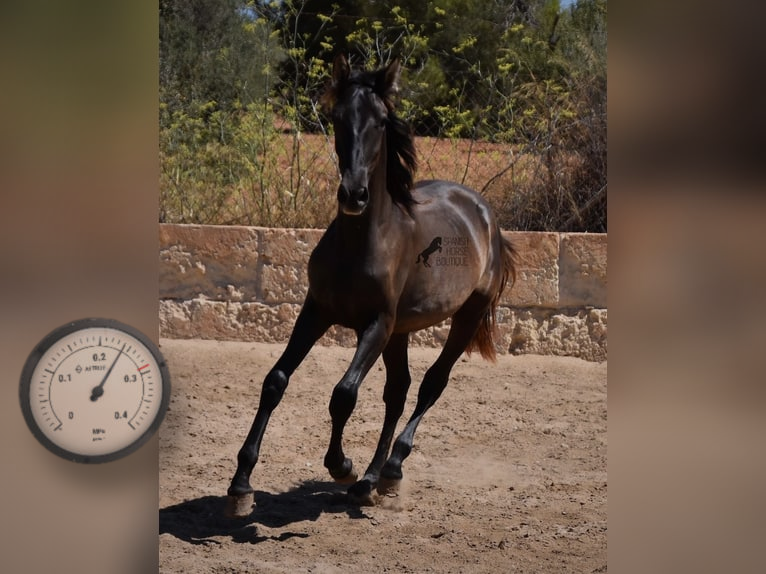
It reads 0.24; MPa
